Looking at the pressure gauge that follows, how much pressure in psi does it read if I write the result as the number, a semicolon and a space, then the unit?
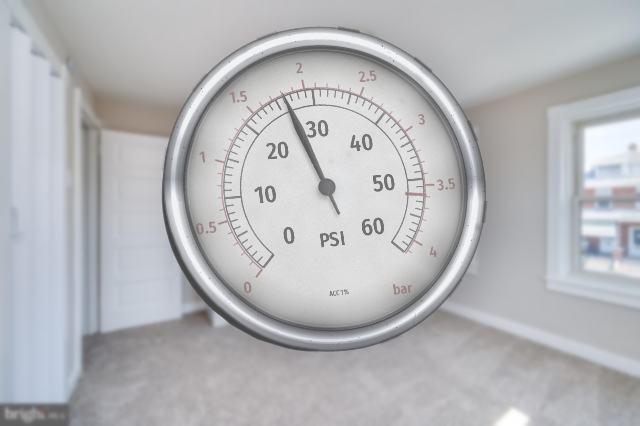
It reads 26; psi
